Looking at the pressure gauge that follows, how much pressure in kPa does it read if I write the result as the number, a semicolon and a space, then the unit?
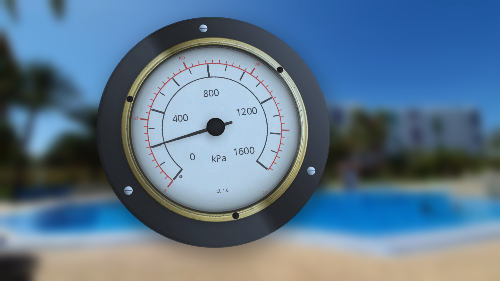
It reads 200; kPa
